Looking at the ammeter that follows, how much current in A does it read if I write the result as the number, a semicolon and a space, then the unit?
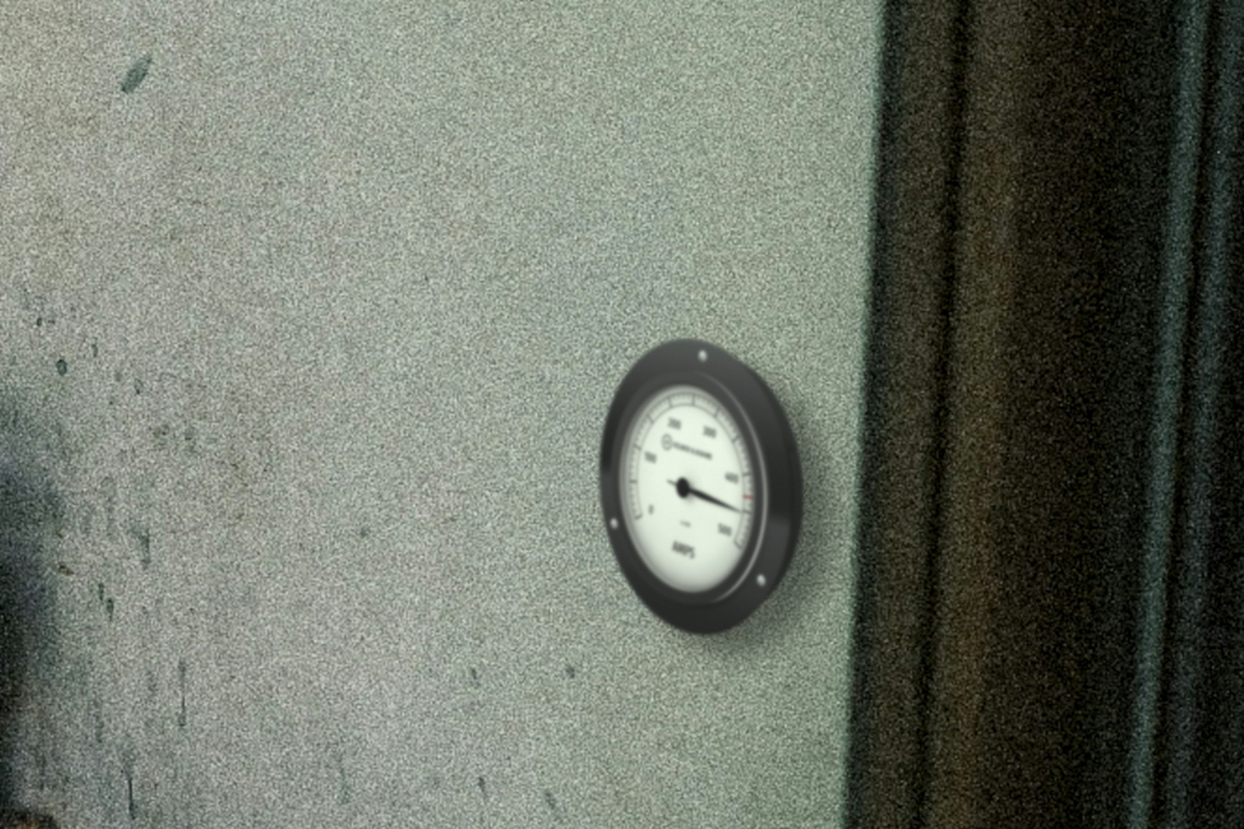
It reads 450; A
